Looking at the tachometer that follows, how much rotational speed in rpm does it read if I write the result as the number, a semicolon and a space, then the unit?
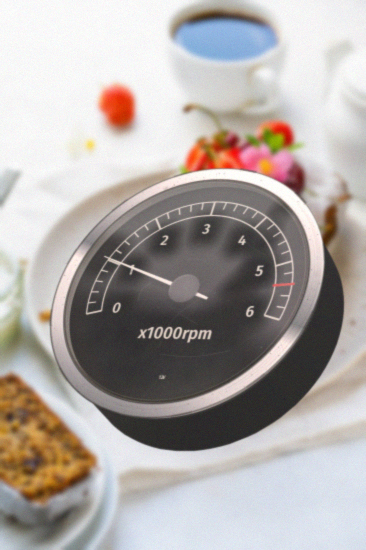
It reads 1000; rpm
